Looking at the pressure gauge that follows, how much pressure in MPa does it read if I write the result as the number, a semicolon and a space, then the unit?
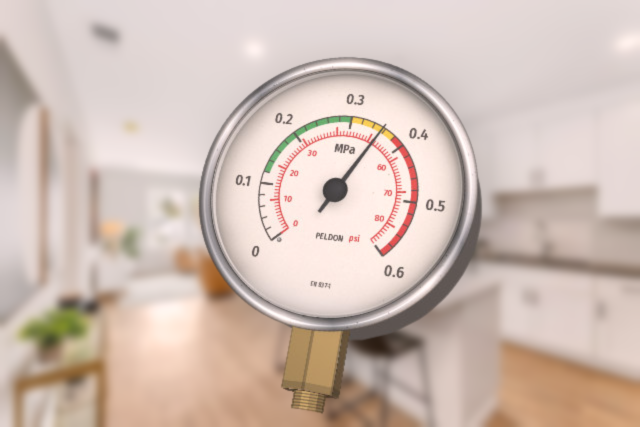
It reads 0.36; MPa
